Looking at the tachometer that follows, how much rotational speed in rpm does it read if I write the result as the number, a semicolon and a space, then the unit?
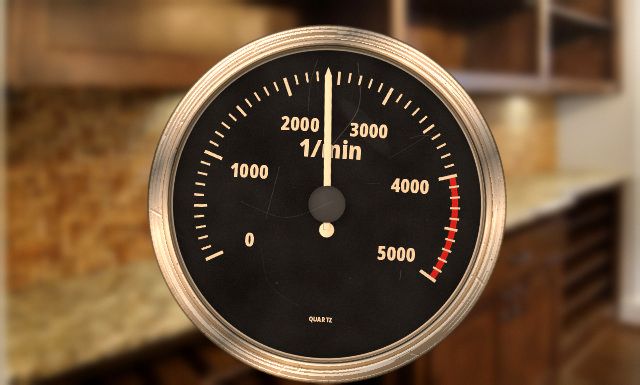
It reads 2400; rpm
